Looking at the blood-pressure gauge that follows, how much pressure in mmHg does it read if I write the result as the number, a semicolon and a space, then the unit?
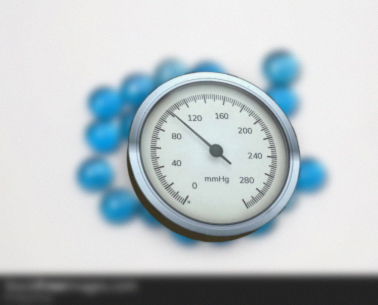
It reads 100; mmHg
